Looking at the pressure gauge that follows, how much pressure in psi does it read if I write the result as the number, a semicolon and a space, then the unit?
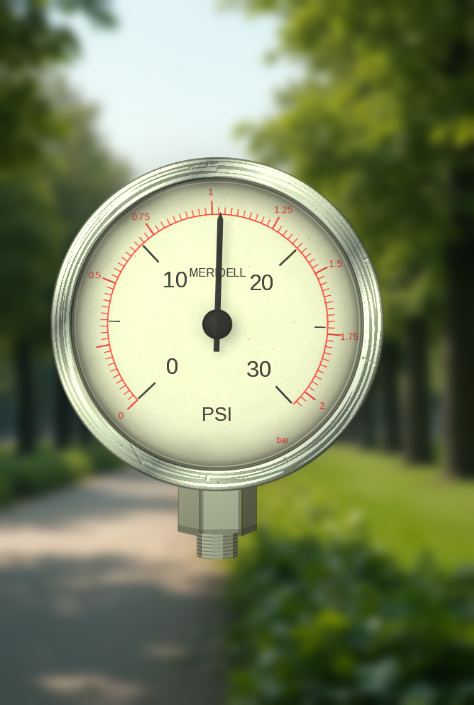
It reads 15; psi
